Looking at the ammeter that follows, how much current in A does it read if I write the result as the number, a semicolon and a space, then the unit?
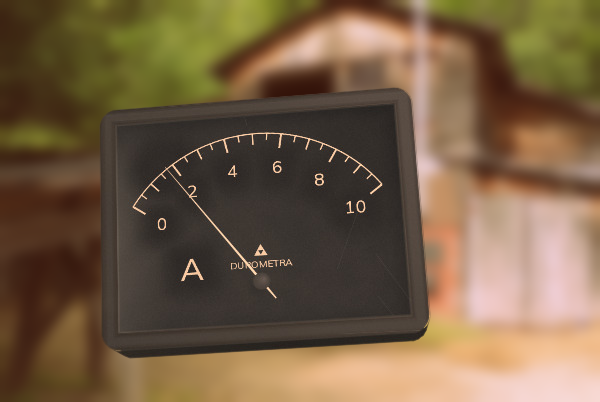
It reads 1.75; A
